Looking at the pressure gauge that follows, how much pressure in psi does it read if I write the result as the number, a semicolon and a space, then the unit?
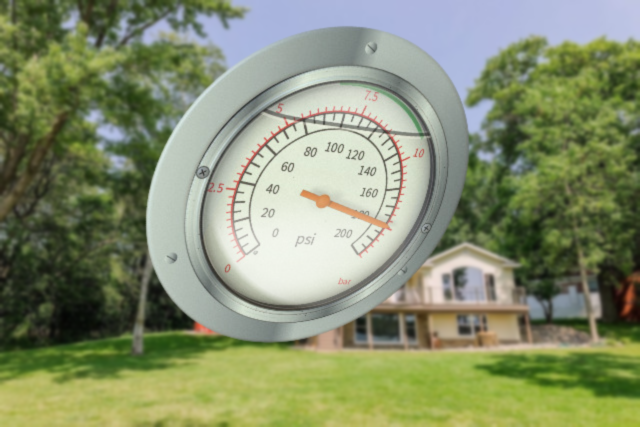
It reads 180; psi
